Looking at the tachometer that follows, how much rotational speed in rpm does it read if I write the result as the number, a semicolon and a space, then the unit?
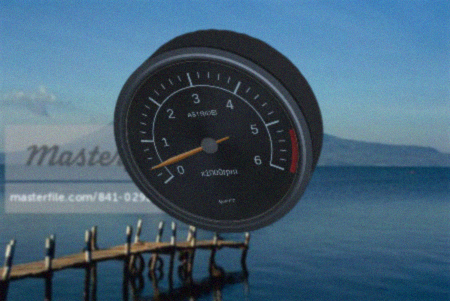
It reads 400; rpm
